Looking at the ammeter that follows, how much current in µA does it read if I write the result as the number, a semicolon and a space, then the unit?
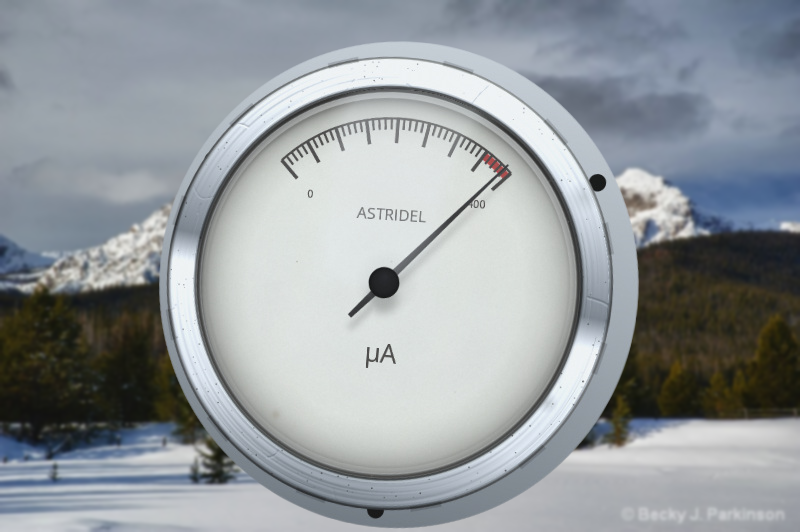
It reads 390; µA
